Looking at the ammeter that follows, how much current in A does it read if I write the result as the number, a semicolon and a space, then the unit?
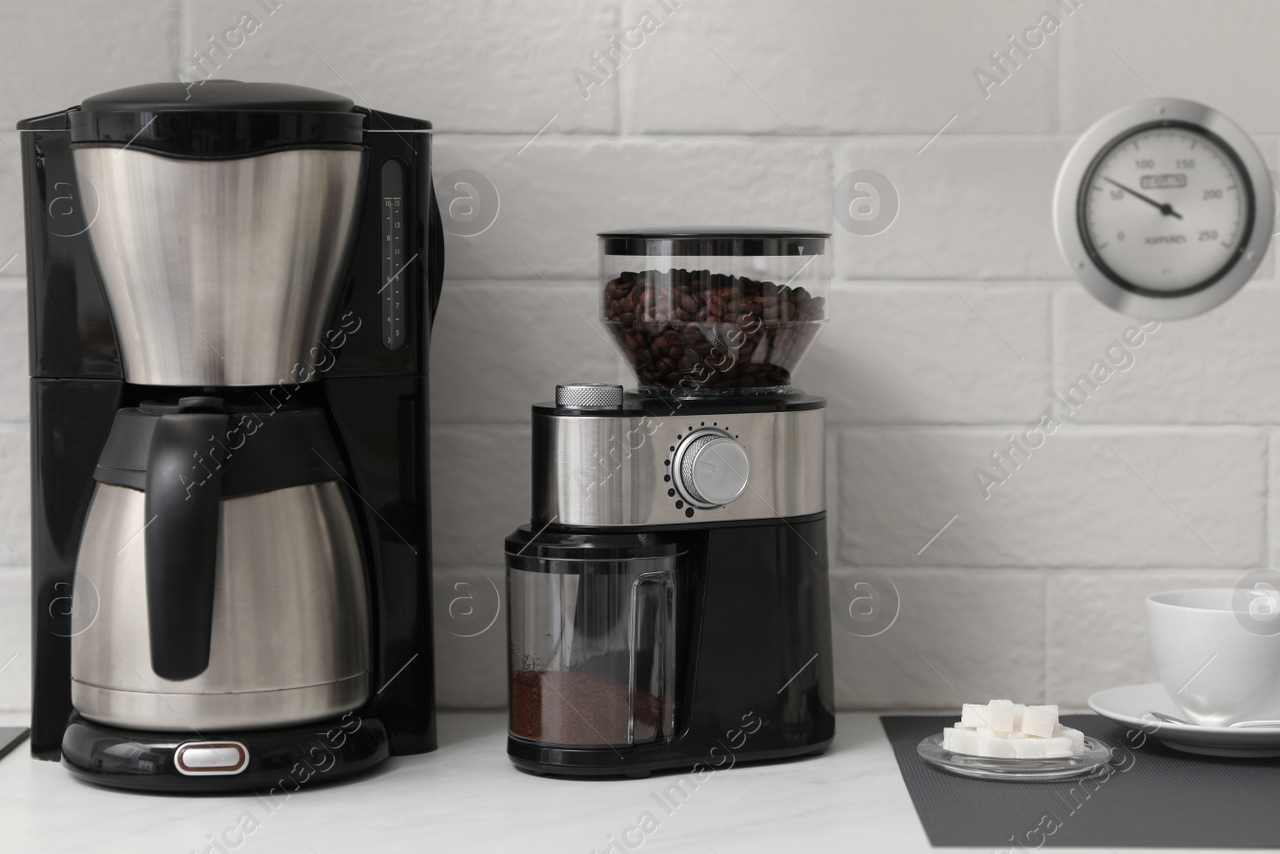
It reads 60; A
